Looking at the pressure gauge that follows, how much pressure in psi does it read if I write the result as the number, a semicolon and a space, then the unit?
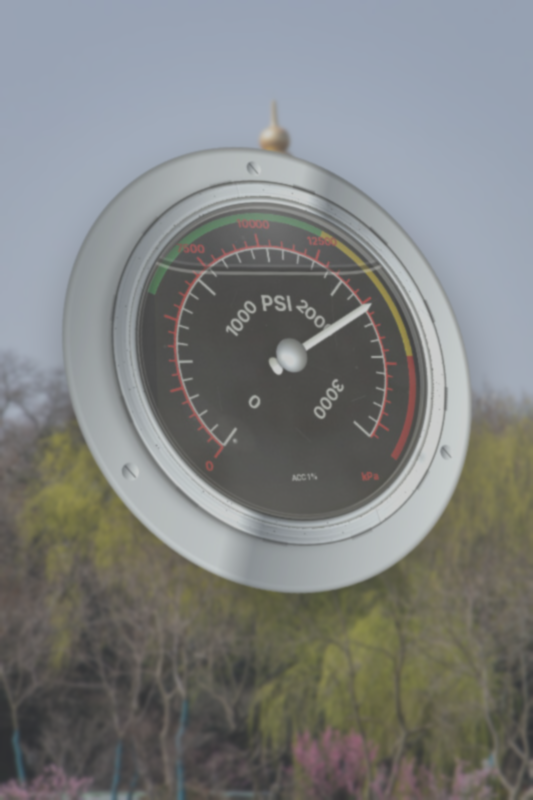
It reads 2200; psi
